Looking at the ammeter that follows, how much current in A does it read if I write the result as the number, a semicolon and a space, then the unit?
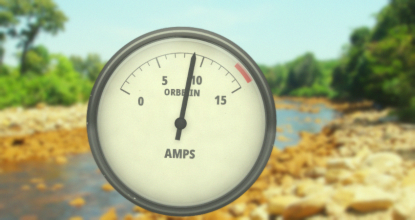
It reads 9; A
